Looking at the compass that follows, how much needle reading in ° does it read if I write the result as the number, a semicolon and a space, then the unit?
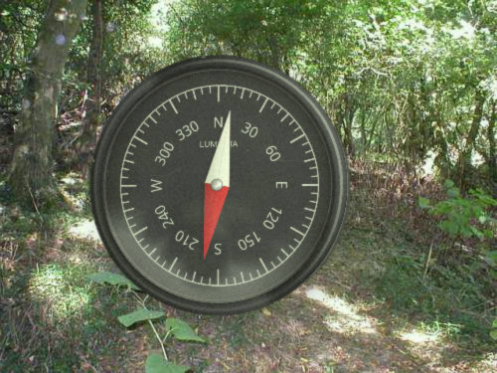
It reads 190; °
